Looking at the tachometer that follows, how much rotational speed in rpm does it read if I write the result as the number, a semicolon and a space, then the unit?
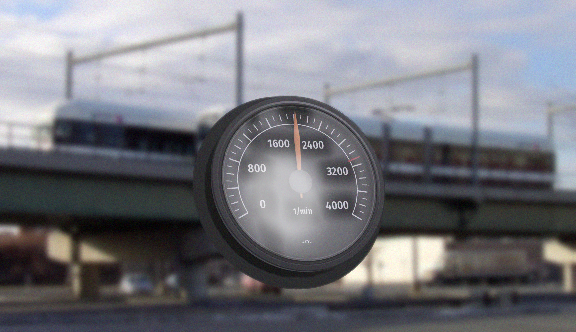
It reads 2000; rpm
